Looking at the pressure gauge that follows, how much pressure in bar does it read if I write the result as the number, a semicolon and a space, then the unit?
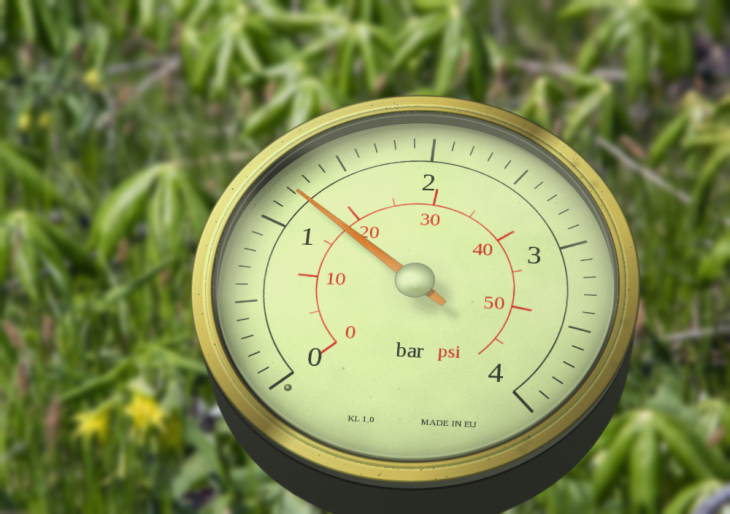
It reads 1.2; bar
